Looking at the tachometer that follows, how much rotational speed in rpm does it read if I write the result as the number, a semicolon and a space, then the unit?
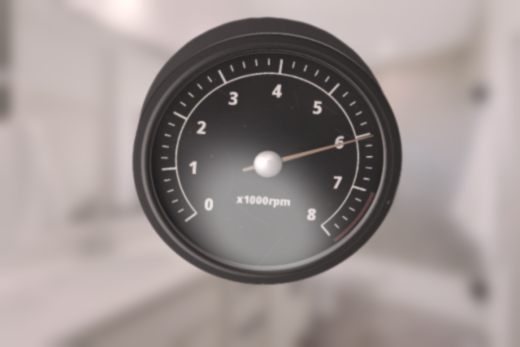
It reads 6000; rpm
